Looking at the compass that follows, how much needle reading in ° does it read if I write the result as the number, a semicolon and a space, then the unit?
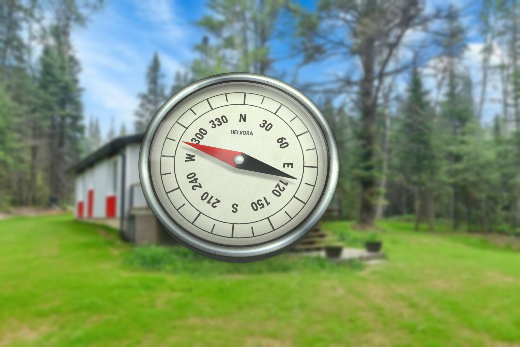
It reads 285; °
